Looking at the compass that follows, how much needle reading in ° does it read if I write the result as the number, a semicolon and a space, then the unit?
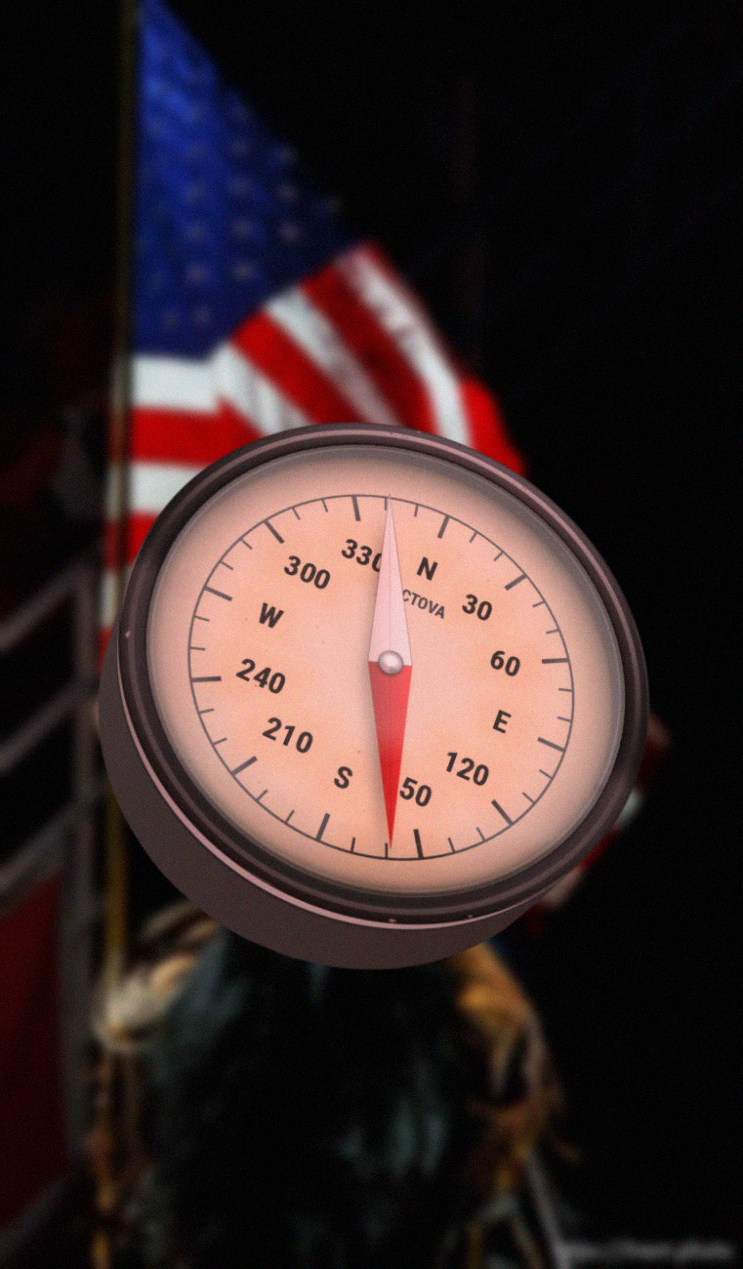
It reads 160; °
